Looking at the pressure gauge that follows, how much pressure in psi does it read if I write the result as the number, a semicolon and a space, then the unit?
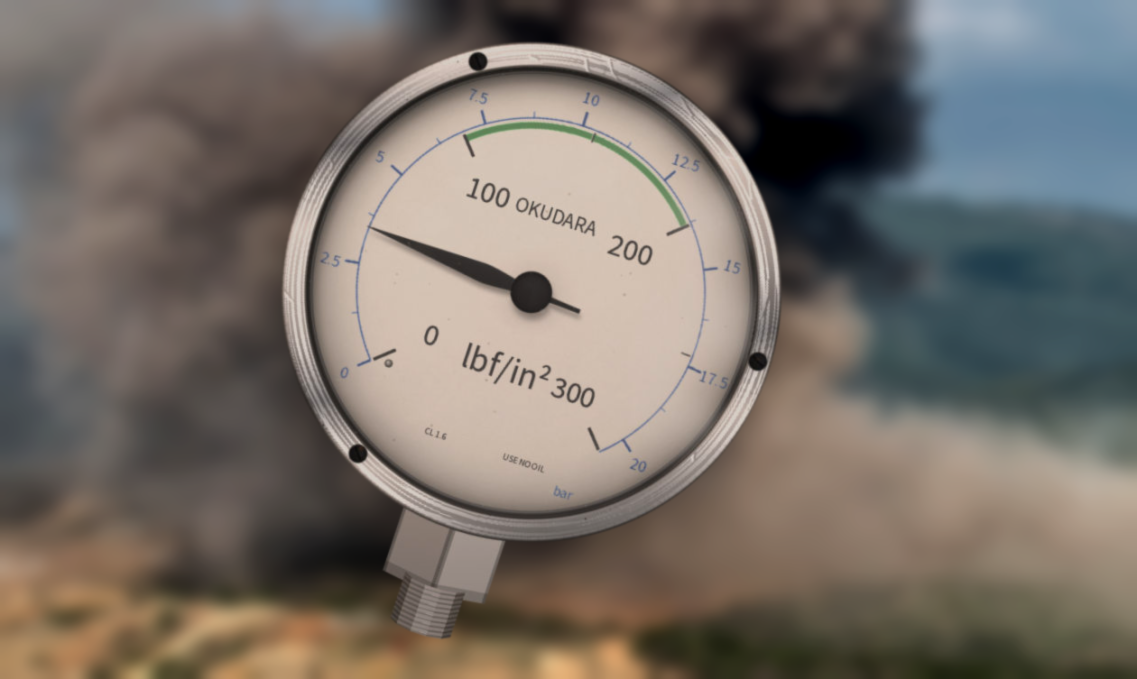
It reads 50; psi
